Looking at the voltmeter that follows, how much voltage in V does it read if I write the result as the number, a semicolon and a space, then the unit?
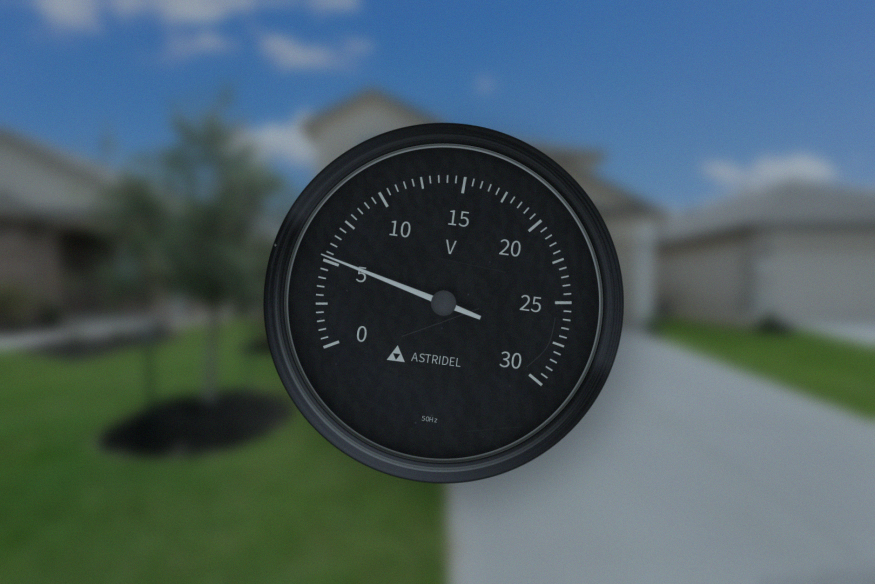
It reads 5.25; V
